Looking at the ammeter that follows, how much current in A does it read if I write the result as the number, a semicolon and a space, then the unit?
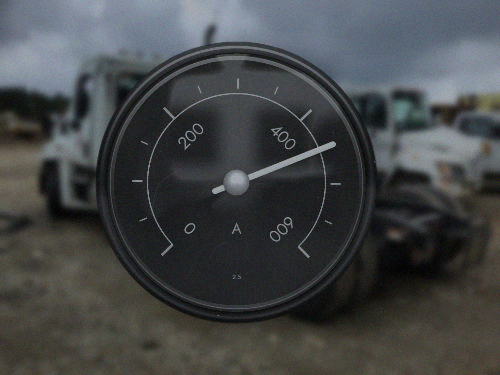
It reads 450; A
